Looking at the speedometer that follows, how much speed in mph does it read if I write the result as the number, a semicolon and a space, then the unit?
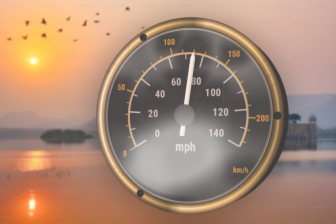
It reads 75; mph
